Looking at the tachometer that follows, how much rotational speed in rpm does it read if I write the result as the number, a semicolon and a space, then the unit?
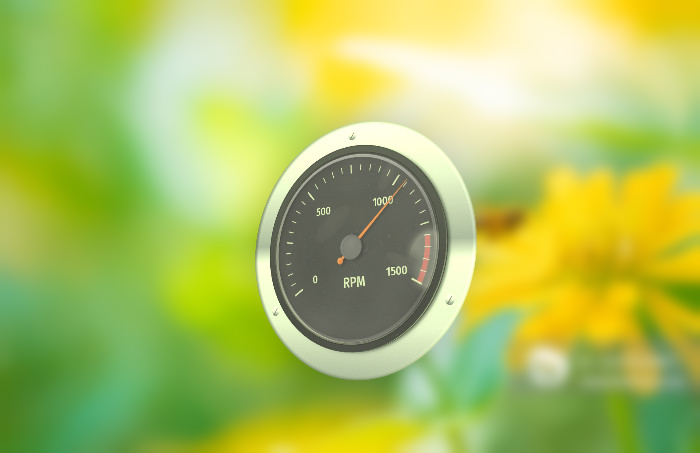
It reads 1050; rpm
